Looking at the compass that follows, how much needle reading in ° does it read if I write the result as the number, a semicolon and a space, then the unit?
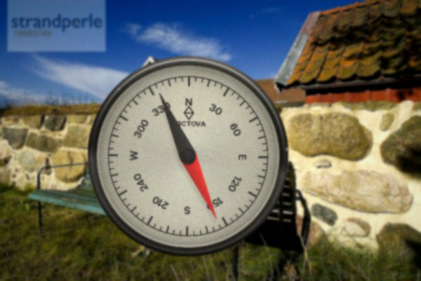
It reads 155; °
